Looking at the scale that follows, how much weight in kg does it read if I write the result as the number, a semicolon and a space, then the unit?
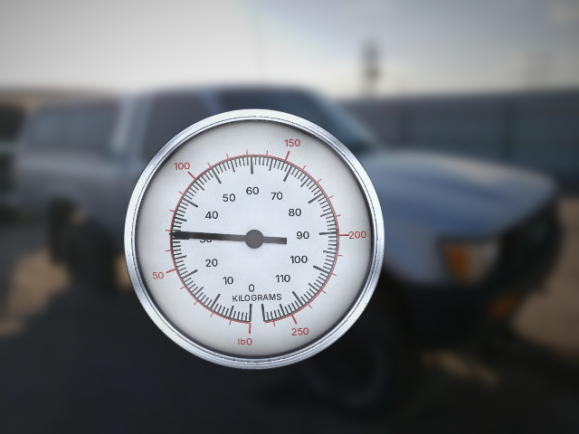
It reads 31; kg
